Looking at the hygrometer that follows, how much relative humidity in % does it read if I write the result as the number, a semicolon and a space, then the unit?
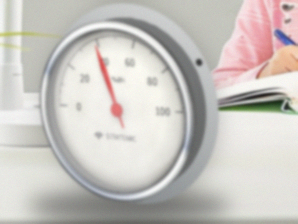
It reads 40; %
